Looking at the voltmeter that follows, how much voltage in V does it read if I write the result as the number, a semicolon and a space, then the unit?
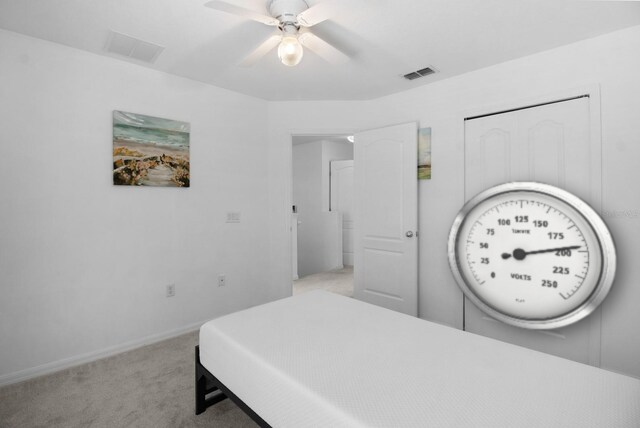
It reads 195; V
